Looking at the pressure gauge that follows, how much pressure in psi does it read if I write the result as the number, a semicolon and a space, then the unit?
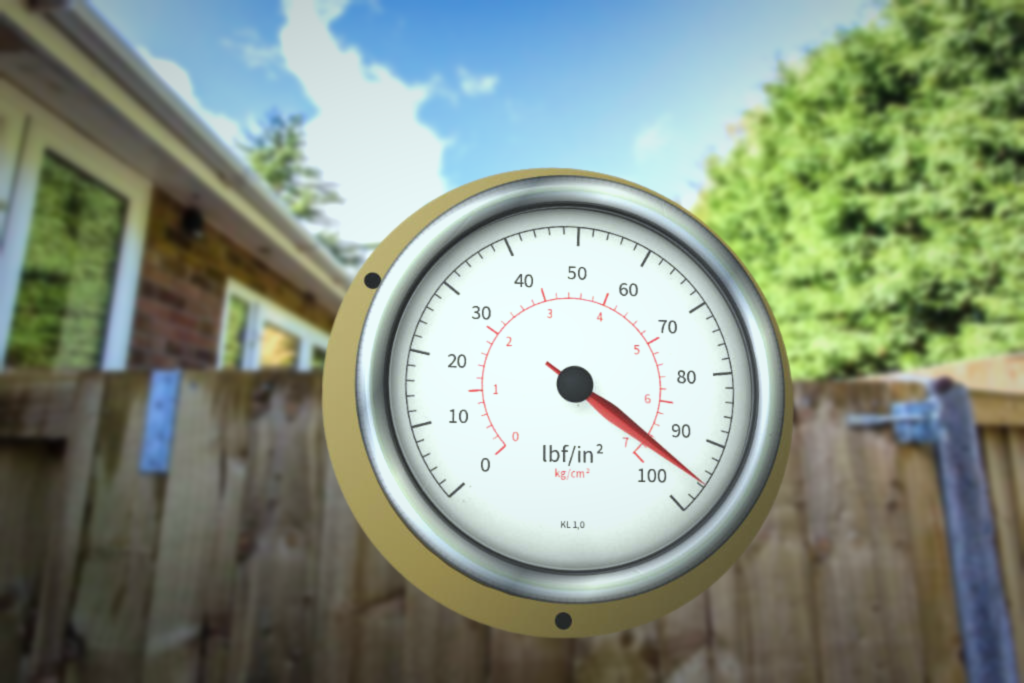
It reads 96; psi
